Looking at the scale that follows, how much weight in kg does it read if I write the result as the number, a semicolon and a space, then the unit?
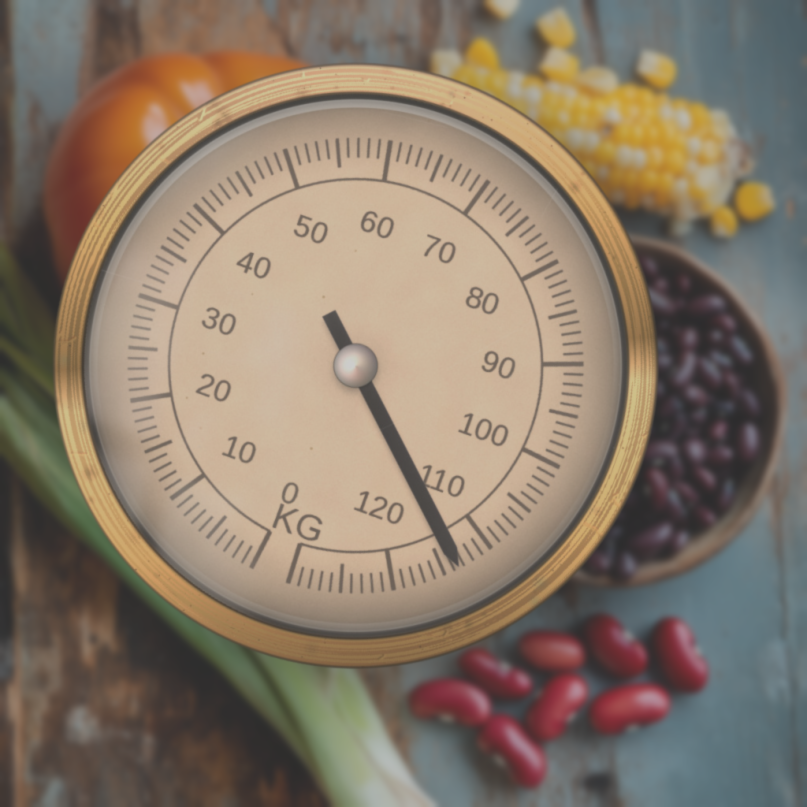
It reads 113.5; kg
